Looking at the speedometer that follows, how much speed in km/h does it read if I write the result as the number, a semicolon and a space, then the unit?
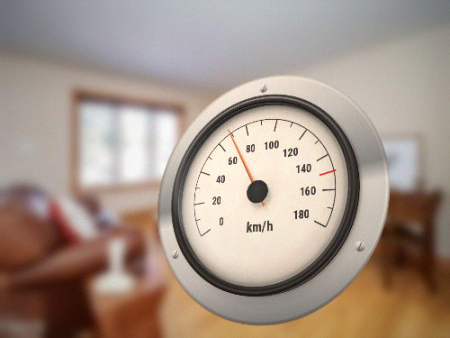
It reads 70; km/h
